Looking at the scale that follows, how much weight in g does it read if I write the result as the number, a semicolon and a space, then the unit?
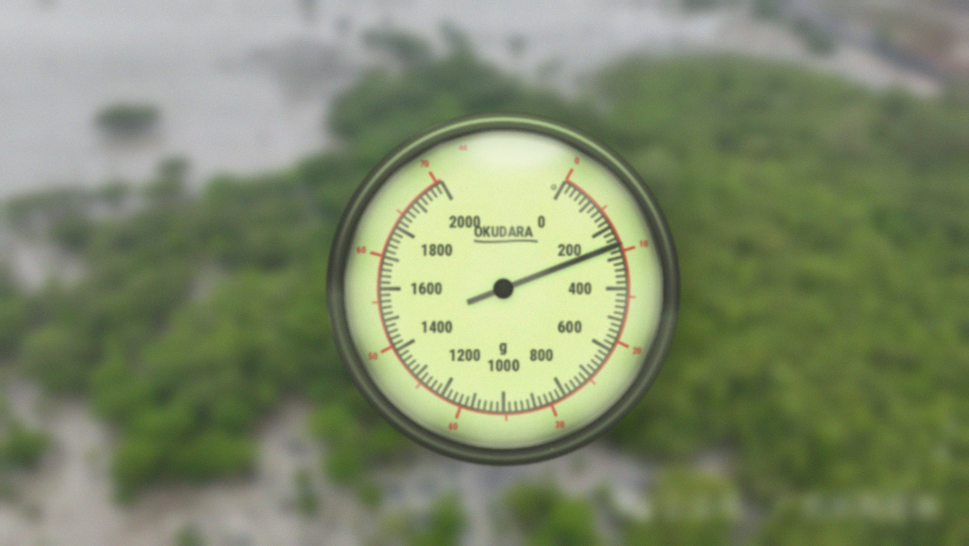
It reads 260; g
